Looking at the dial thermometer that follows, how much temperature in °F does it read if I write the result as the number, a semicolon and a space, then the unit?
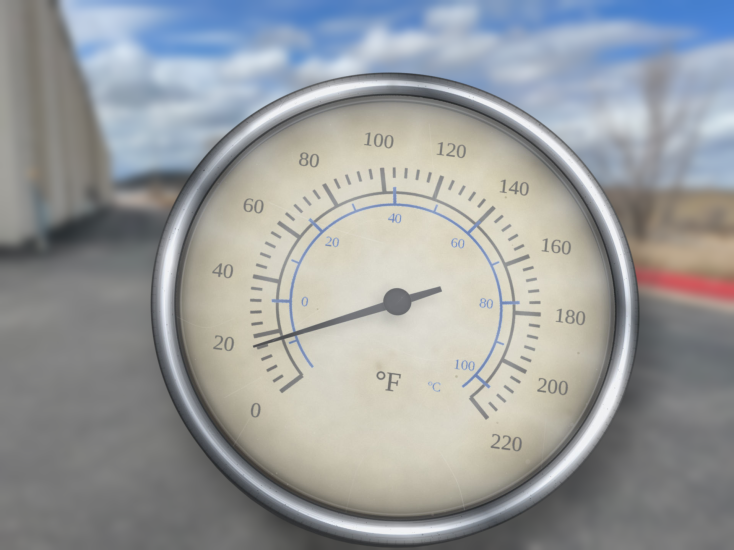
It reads 16; °F
